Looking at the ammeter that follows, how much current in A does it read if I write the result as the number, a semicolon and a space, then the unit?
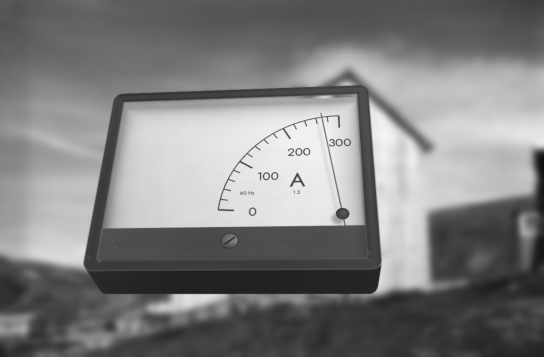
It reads 270; A
